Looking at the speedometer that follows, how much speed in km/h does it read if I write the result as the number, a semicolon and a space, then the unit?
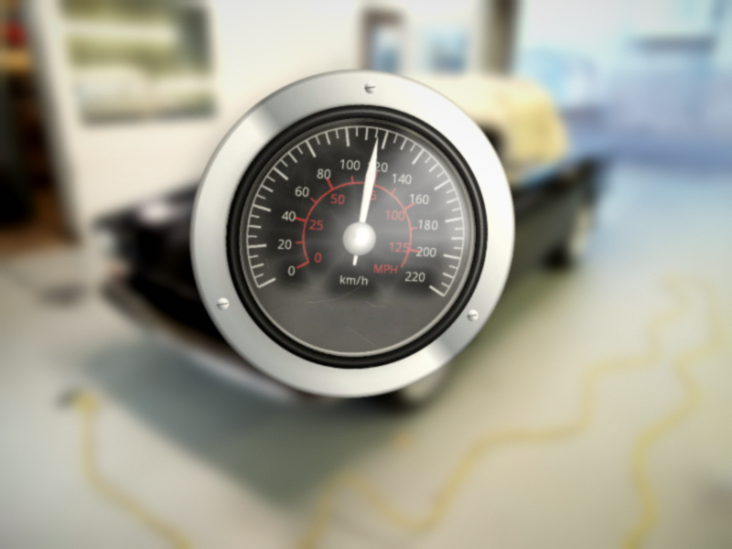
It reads 115; km/h
